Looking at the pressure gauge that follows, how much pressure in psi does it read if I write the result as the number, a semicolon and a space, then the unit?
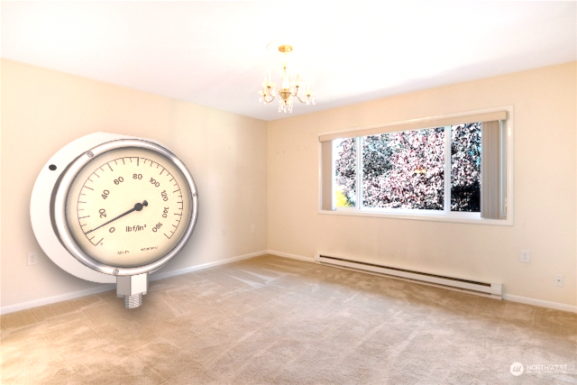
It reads 10; psi
